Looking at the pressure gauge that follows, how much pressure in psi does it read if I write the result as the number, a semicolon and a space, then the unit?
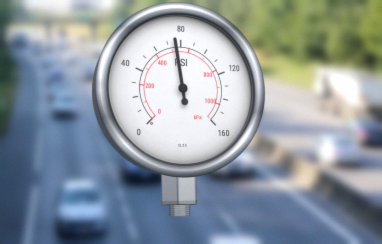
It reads 75; psi
